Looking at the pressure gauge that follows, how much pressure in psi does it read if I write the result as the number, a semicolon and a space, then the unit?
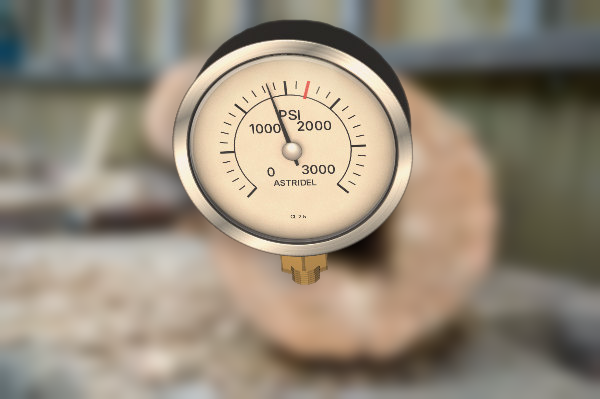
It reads 1350; psi
